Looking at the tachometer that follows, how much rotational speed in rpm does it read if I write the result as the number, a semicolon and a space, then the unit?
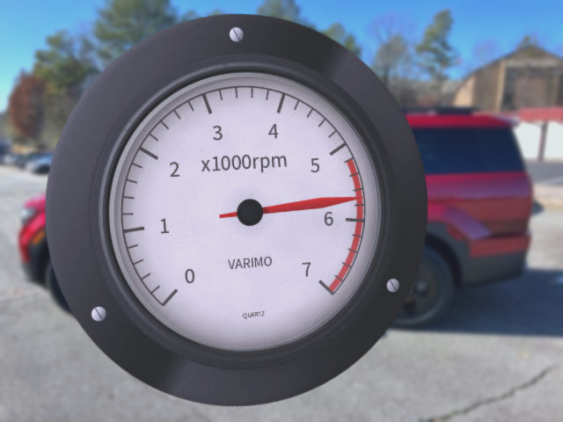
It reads 5700; rpm
